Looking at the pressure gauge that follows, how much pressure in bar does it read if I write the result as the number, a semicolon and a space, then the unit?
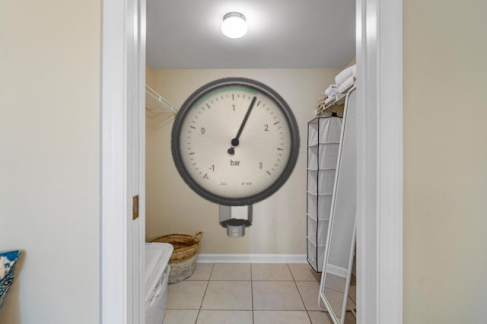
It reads 1.4; bar
